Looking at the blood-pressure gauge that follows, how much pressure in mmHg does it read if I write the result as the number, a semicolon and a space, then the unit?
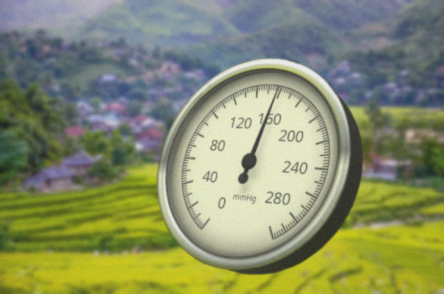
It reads 160; mmHg
